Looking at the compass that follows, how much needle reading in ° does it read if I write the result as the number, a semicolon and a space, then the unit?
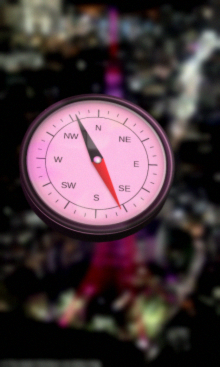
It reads 155; °
